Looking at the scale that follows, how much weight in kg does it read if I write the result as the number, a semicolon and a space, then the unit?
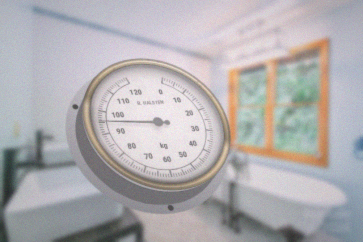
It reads 95; kg
